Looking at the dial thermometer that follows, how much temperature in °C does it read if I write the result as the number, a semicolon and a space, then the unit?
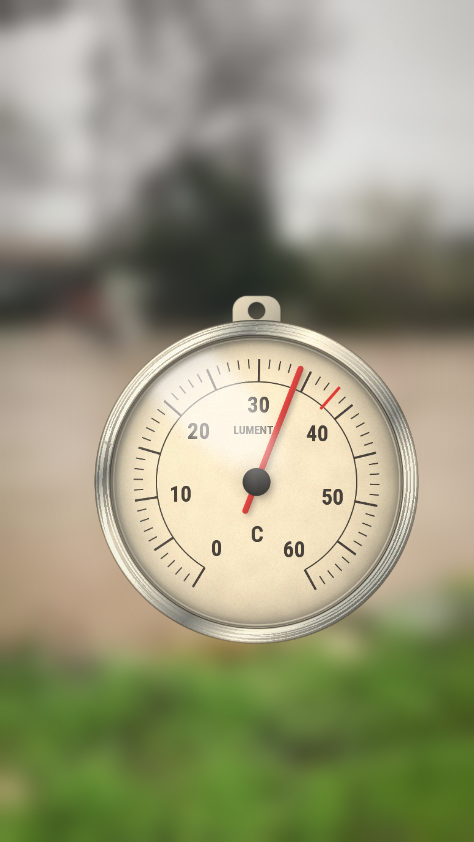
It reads 34; °C
